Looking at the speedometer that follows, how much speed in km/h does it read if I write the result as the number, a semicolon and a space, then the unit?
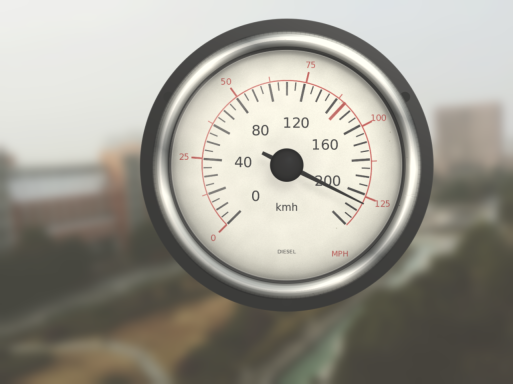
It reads 205; km/h
